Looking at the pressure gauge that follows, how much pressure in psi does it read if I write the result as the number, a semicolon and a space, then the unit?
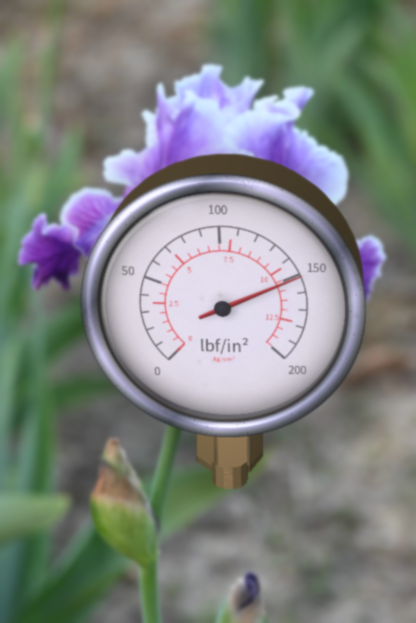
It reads 150; psi
